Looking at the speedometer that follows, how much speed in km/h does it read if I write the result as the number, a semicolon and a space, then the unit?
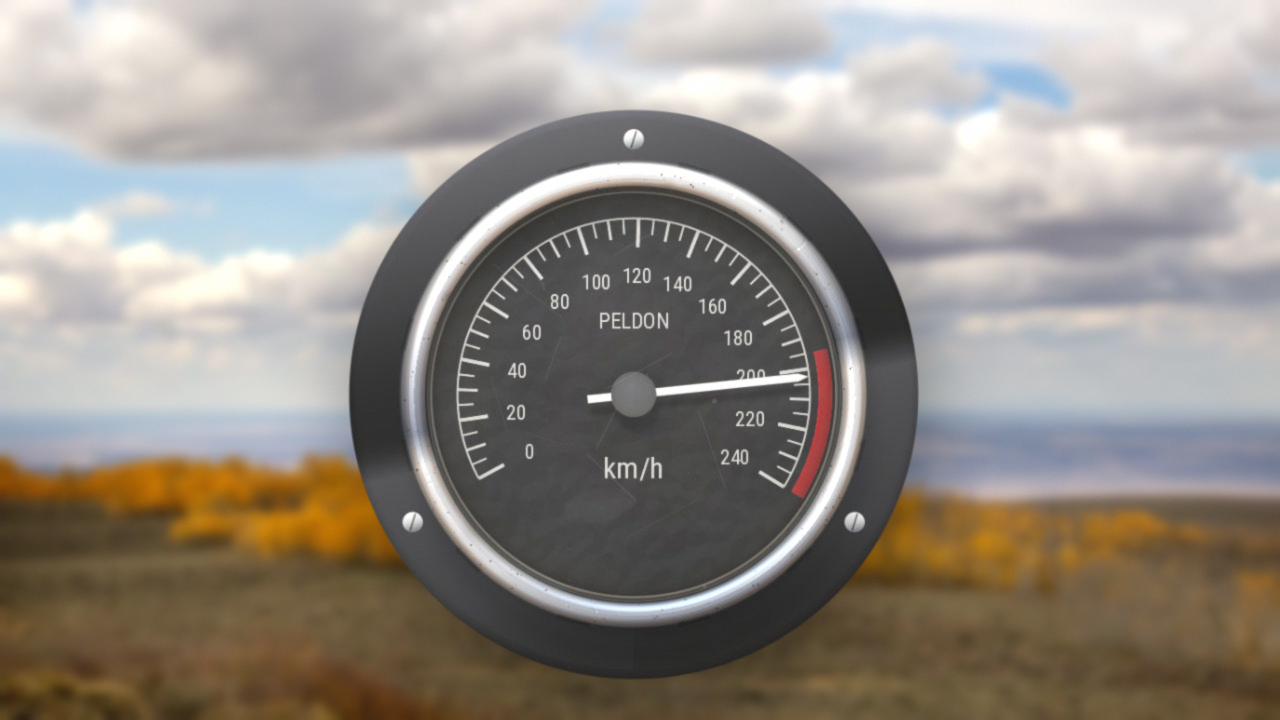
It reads 202.5; km/h
